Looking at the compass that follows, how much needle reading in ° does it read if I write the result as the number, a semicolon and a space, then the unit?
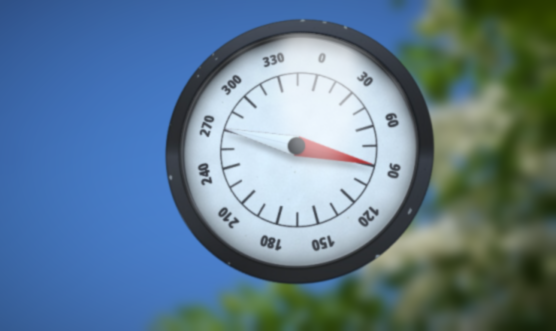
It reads 90; °
